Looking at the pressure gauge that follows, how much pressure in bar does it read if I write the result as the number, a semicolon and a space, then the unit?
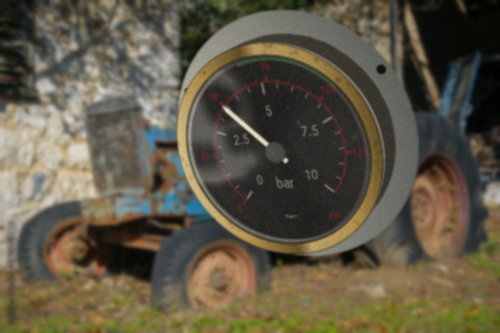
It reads 3.5; bar
